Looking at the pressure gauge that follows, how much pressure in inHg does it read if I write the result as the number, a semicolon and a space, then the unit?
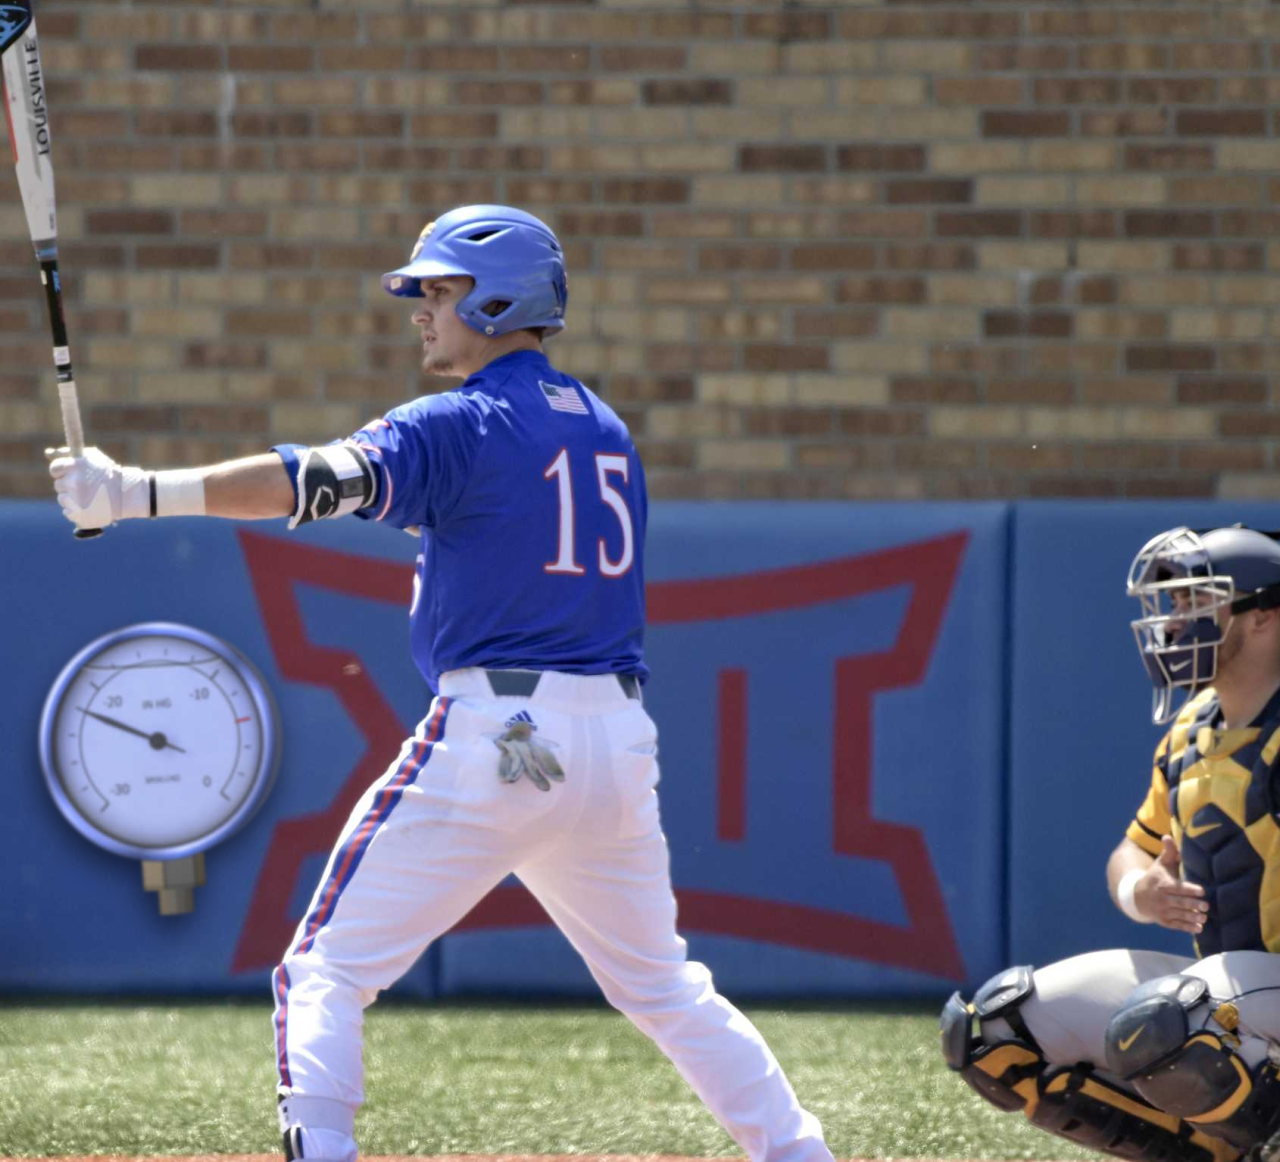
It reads -22; inHg
